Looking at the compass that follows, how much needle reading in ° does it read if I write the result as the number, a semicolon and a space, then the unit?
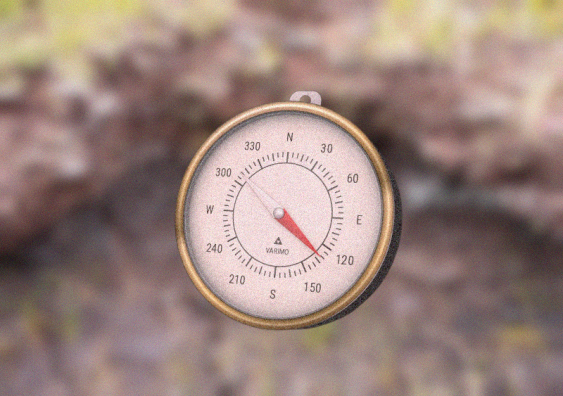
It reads 130; °
